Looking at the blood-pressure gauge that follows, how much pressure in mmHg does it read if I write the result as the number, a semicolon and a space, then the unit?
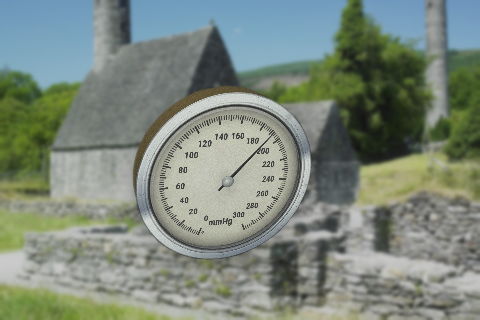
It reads 190; mmHg
